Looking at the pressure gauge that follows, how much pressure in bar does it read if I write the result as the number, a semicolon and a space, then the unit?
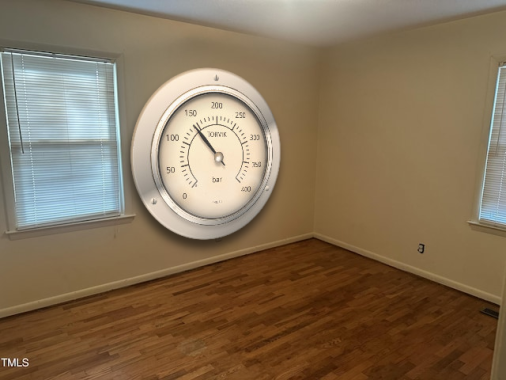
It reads 140; bar
